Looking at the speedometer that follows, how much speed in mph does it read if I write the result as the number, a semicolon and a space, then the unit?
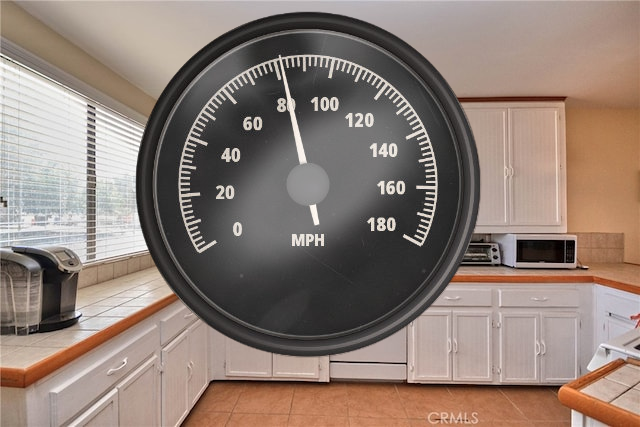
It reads 82; mph
